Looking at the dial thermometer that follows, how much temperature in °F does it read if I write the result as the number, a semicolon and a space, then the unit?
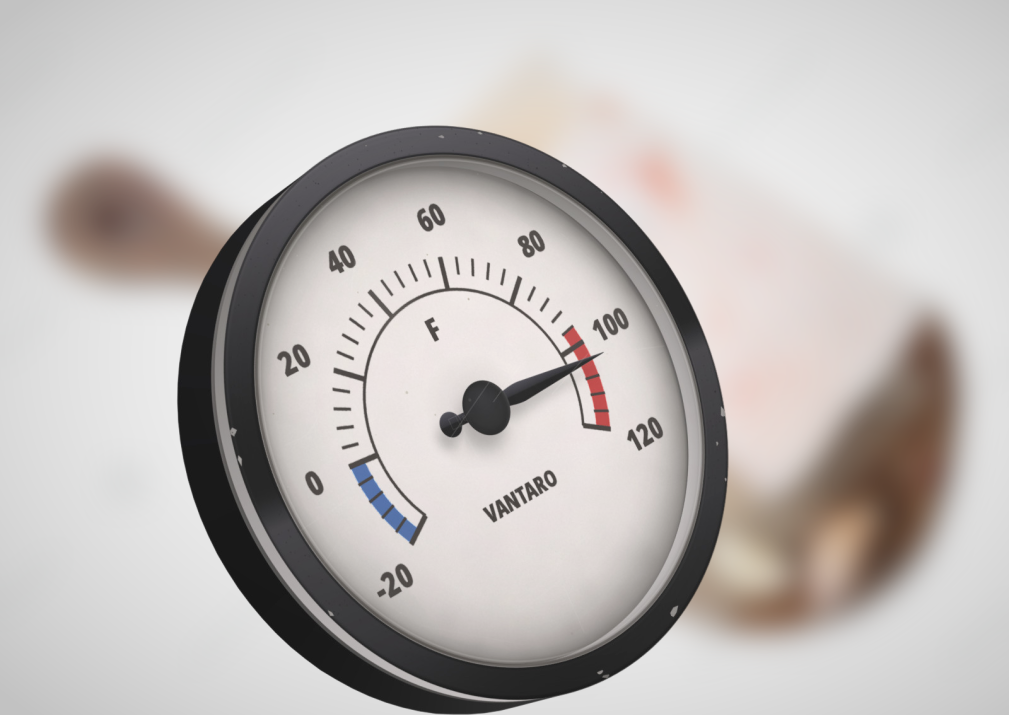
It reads 104; °F
